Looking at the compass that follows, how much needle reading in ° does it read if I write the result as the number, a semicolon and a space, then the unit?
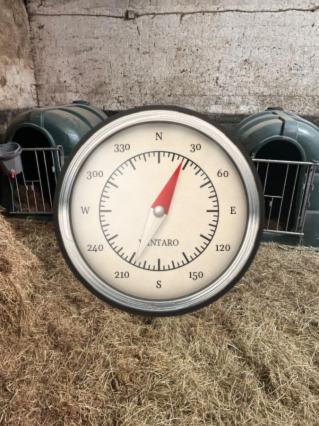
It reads 25; °
